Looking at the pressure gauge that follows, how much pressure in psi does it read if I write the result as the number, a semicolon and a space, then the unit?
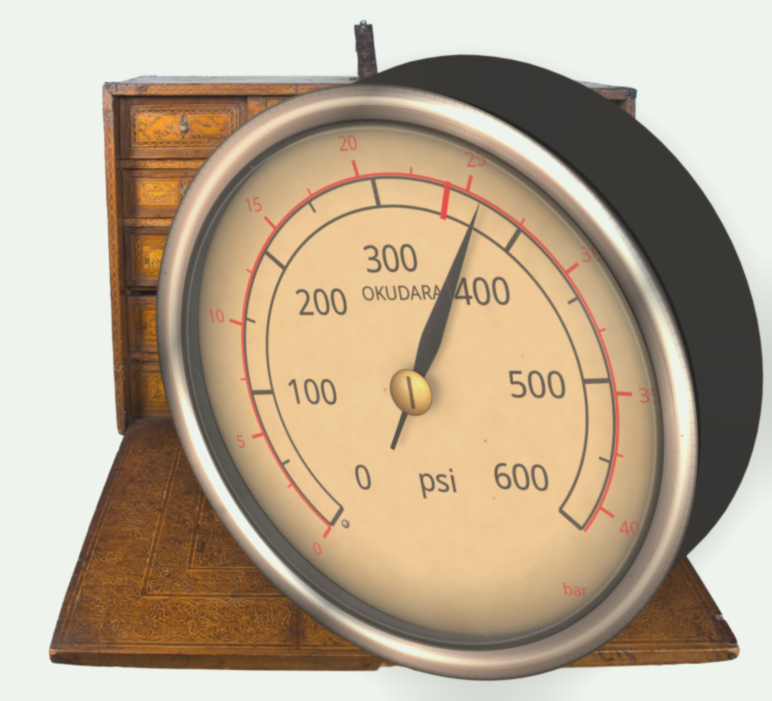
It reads 375; psi
